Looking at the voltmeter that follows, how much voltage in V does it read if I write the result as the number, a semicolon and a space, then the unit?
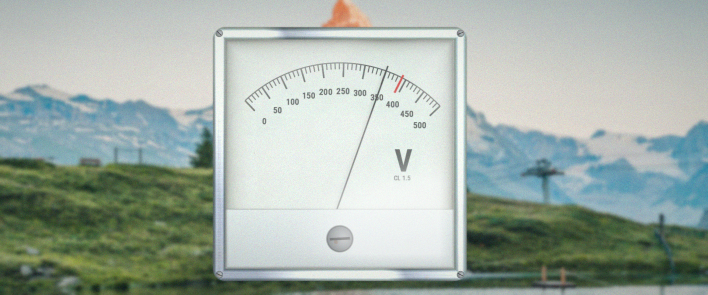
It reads 350; V
